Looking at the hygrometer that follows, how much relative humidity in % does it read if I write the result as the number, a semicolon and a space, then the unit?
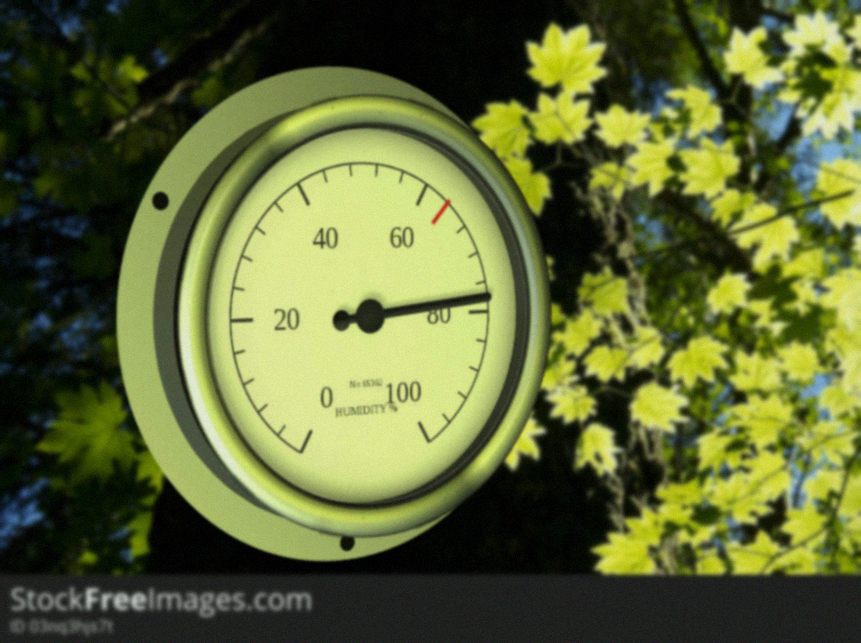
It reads 78; %
